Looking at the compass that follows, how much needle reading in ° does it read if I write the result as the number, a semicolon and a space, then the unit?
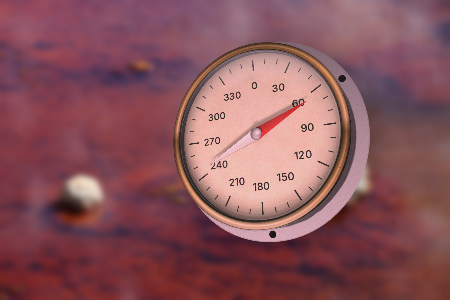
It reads 65; °
